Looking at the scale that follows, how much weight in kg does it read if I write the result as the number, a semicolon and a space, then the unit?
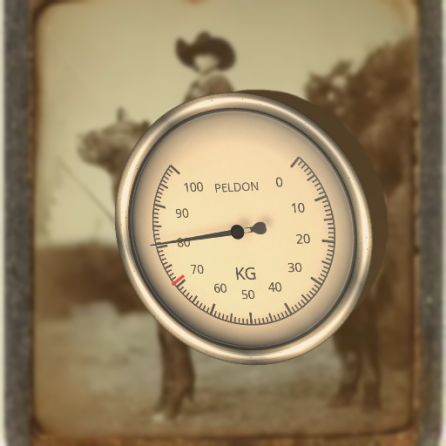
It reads 81; kg
